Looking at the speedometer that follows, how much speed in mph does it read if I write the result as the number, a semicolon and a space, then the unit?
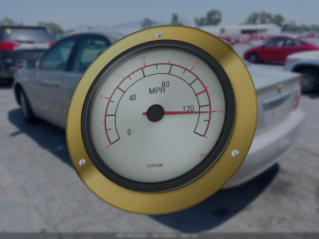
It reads 125; mph
